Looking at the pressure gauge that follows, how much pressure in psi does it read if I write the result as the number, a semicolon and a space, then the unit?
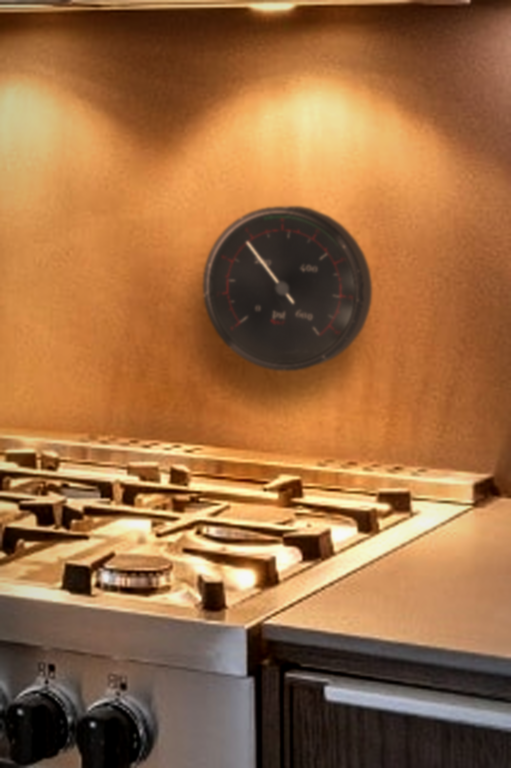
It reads 200; psi
